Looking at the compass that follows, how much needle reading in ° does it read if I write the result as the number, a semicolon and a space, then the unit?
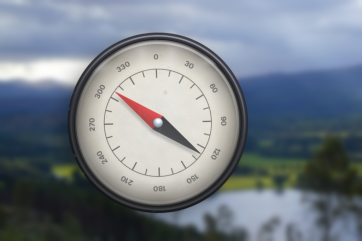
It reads 307.5; °
